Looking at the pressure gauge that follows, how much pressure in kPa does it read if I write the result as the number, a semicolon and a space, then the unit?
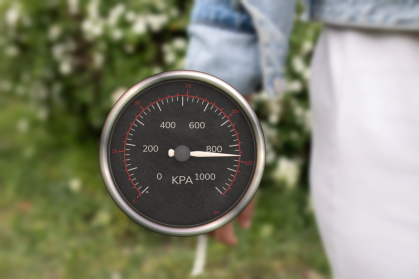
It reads 840; kPa
